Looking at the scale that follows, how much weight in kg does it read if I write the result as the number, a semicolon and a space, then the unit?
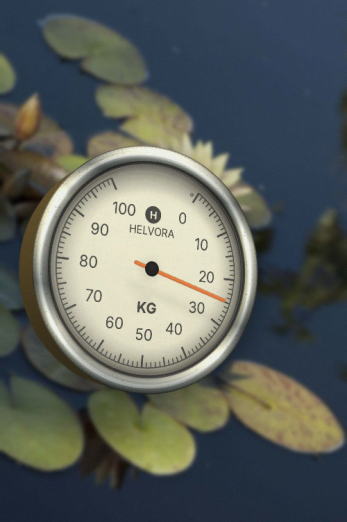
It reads 25; kg
